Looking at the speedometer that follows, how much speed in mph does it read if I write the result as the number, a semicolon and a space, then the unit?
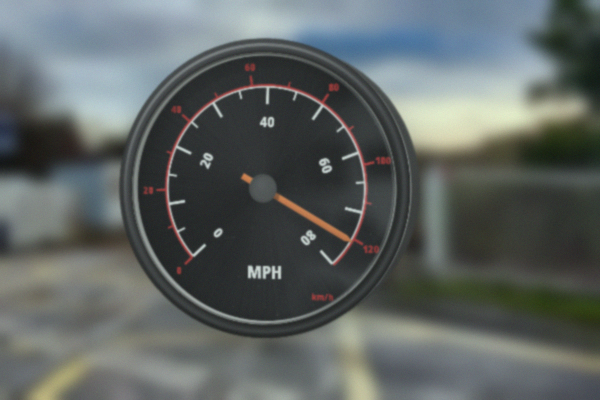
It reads 75; mph
